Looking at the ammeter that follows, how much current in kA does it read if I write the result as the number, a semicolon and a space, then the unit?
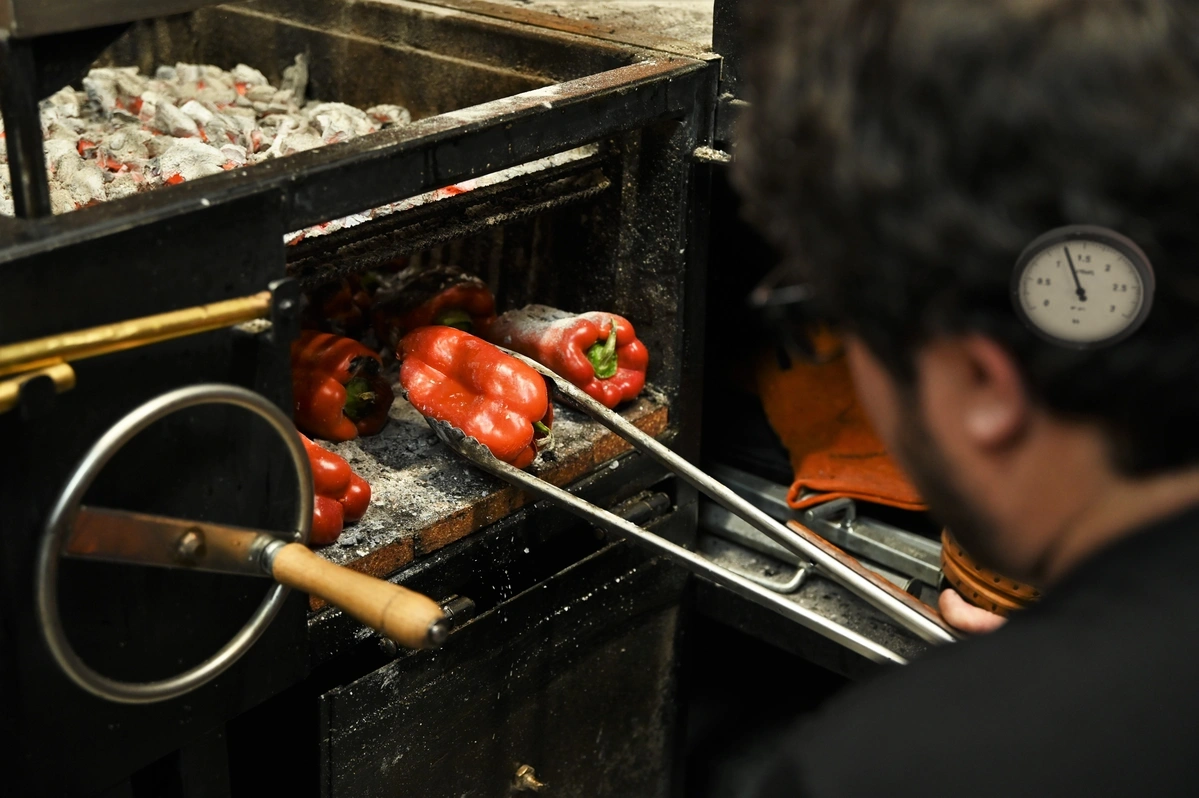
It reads 1.25; kA
